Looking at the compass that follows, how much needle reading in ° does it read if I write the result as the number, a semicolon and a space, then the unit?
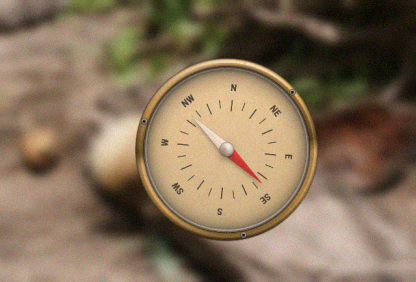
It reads 127.5; °
